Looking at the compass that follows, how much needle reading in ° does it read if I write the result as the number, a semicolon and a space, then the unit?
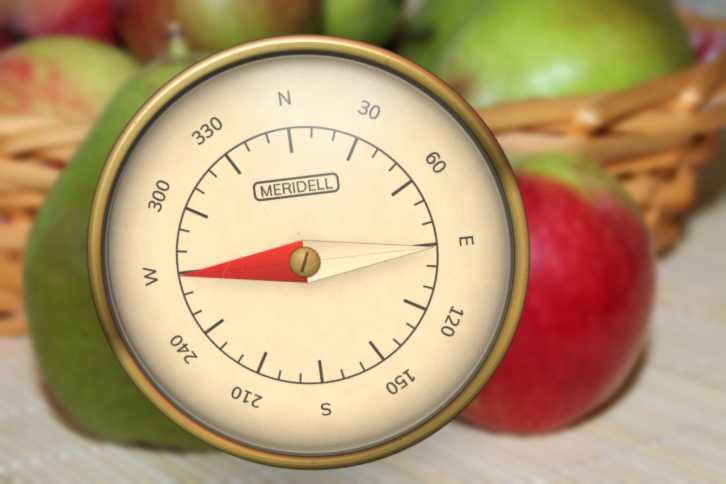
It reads 270; °
